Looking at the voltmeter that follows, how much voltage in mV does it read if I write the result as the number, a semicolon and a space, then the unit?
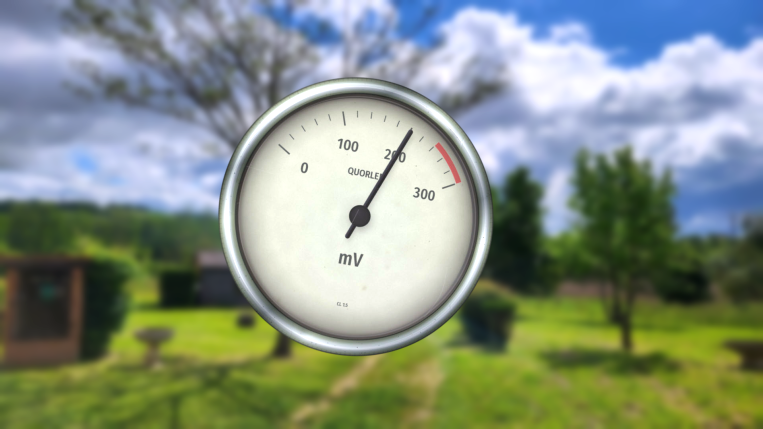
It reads 200; mV
